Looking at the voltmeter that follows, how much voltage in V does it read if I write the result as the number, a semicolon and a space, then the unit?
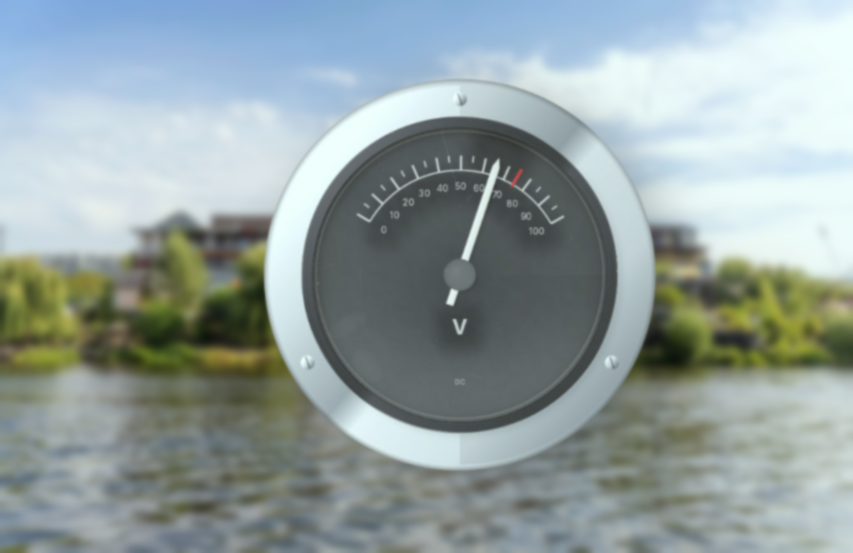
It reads 65; V
